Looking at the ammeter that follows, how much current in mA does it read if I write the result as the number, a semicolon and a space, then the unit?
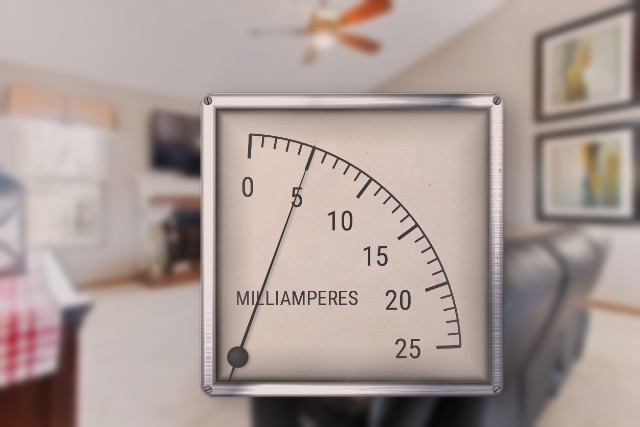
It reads 5; mA
